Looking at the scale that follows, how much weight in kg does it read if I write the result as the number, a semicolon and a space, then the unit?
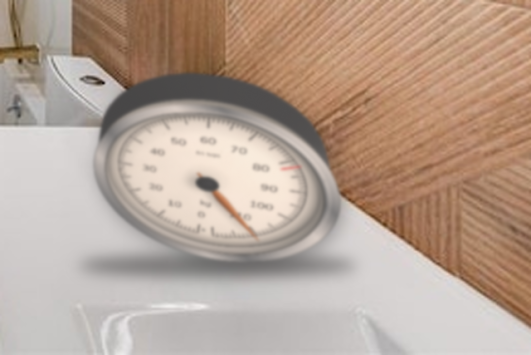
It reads 110; kg
